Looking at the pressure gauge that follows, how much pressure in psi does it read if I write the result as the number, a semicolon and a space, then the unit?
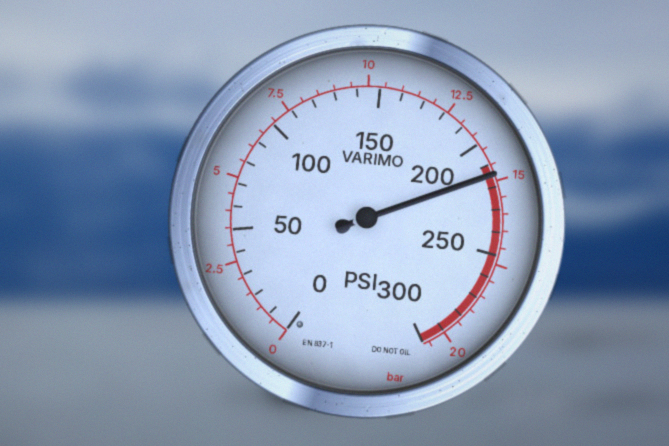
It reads 215; psi
